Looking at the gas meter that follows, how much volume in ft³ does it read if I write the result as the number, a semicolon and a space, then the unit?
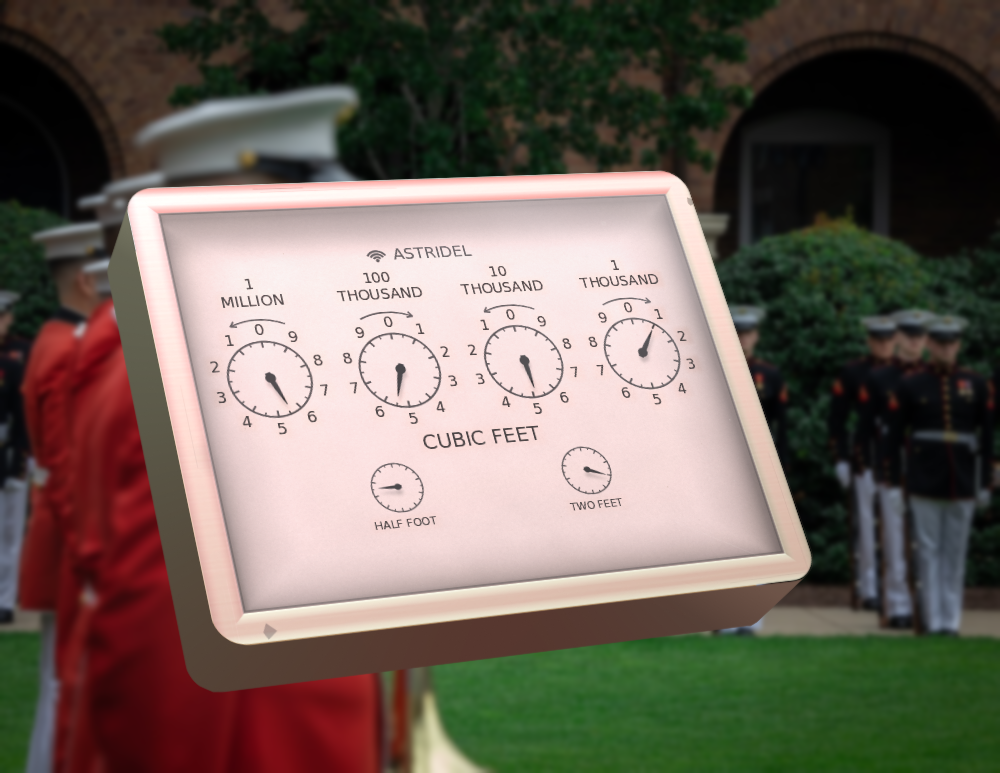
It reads 555100; ft³
